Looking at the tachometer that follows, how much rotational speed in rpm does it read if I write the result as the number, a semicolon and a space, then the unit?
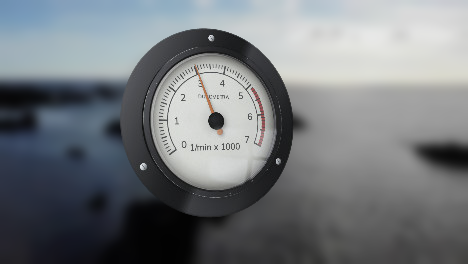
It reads 3000; rpm
